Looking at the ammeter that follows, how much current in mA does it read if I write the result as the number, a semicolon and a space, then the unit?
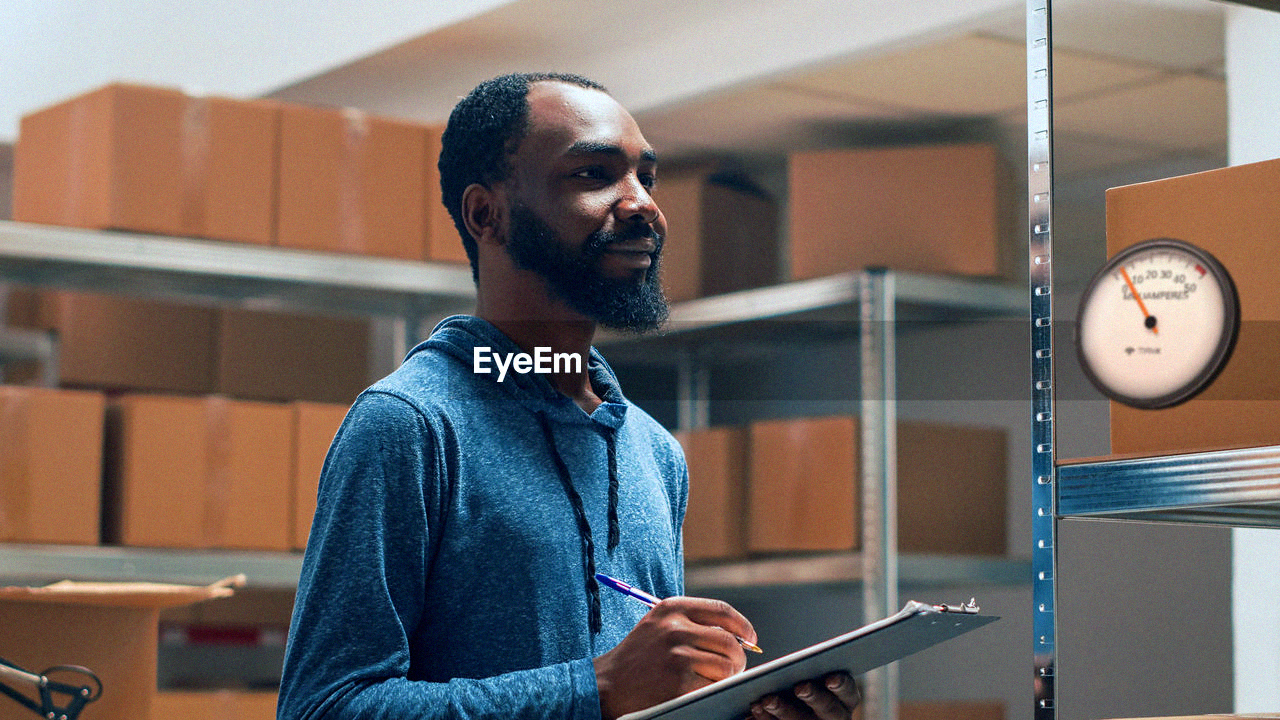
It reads 5; mA
